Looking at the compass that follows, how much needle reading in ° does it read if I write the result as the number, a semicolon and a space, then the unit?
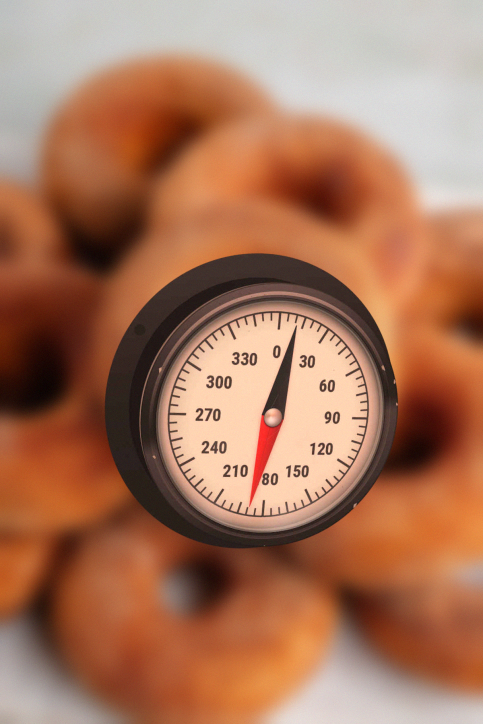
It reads 190; °
